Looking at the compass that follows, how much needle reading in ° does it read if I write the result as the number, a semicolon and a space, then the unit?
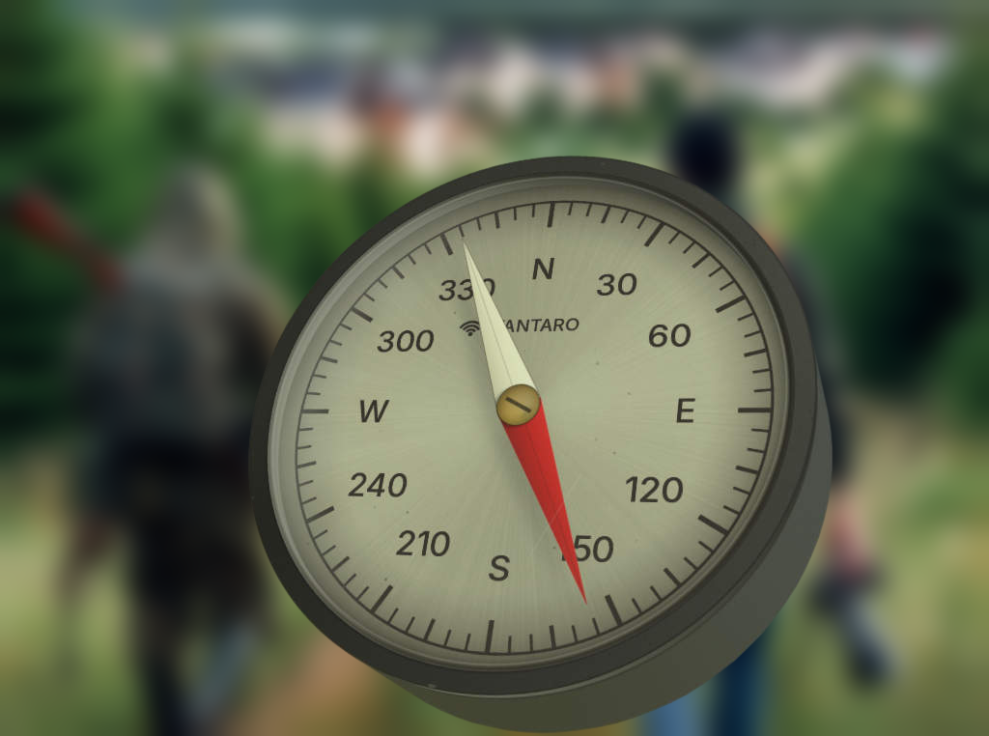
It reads 155; °
